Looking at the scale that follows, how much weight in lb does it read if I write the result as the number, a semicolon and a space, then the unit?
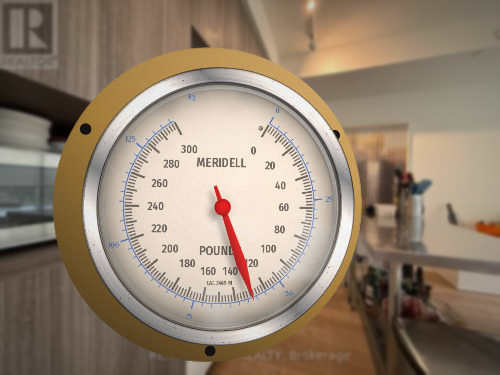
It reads 130; lb
